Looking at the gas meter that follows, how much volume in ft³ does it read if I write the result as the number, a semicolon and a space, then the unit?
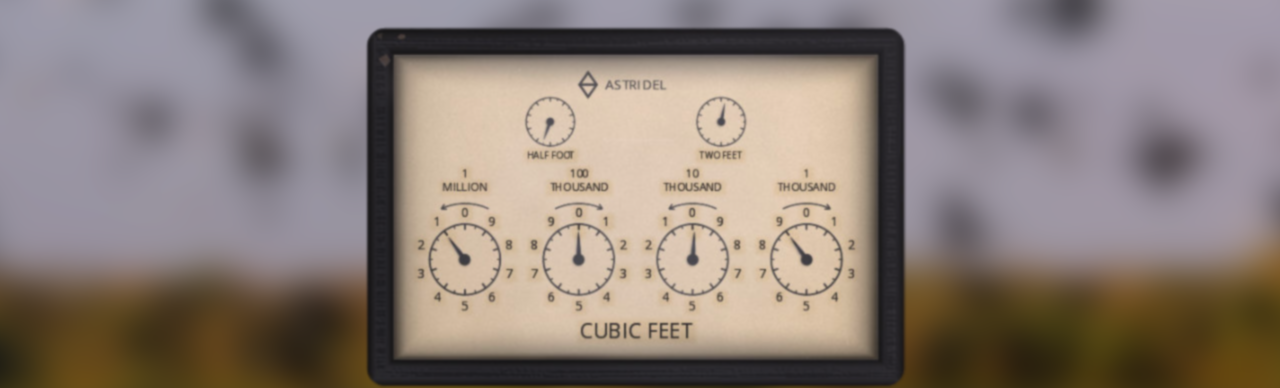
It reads 99900; ft³
